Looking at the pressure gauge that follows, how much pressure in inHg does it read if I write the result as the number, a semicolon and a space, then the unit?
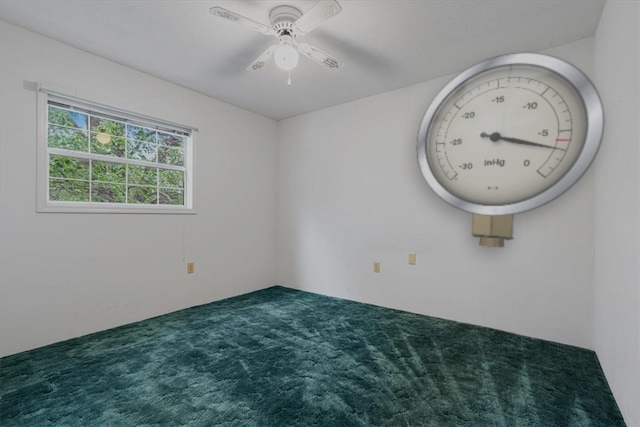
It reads -3; inHg
